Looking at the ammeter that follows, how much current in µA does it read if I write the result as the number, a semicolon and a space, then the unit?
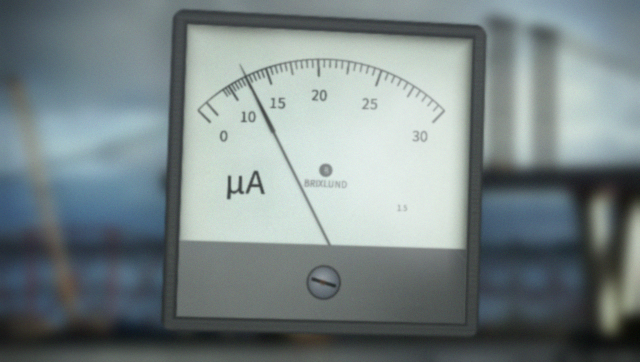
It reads 12.5; µA
